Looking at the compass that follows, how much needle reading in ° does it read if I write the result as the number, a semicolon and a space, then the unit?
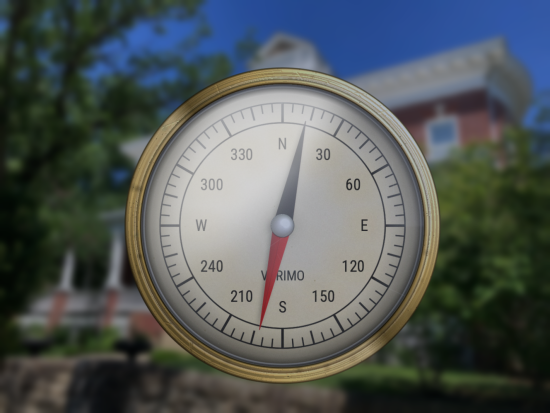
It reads 192.5; °
